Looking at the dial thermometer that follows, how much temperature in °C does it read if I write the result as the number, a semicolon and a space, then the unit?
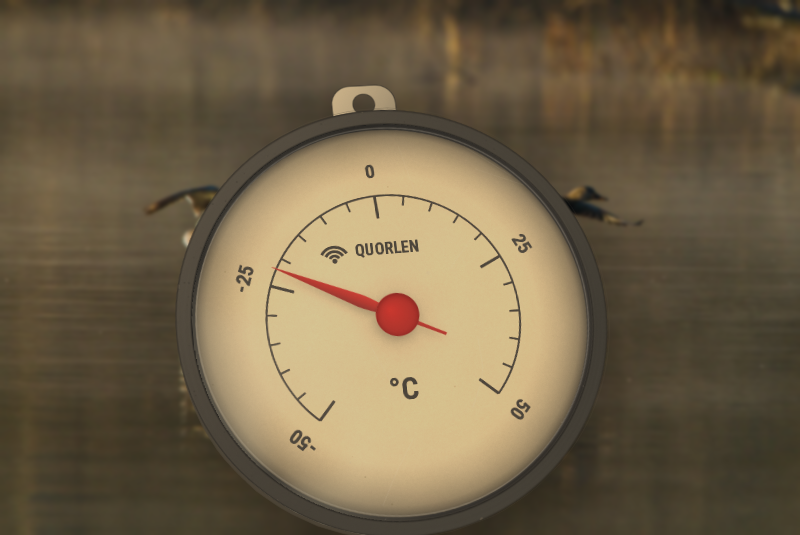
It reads -22.5; °C
